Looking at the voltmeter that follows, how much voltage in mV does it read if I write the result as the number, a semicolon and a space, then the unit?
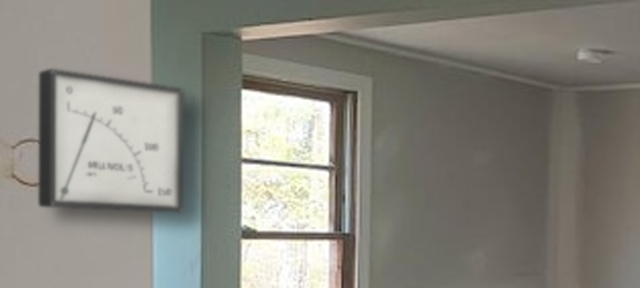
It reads 30; mV
